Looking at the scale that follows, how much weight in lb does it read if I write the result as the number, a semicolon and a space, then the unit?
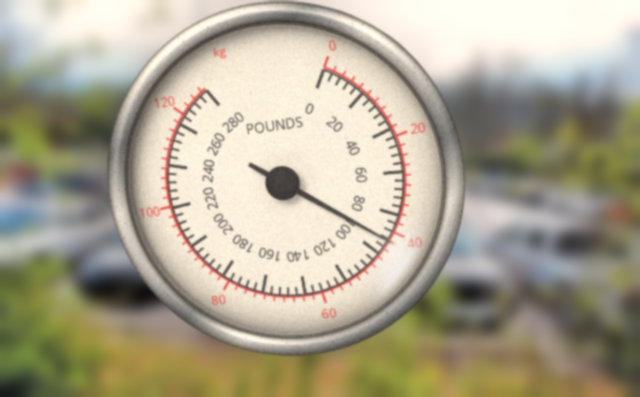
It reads 92; lb
